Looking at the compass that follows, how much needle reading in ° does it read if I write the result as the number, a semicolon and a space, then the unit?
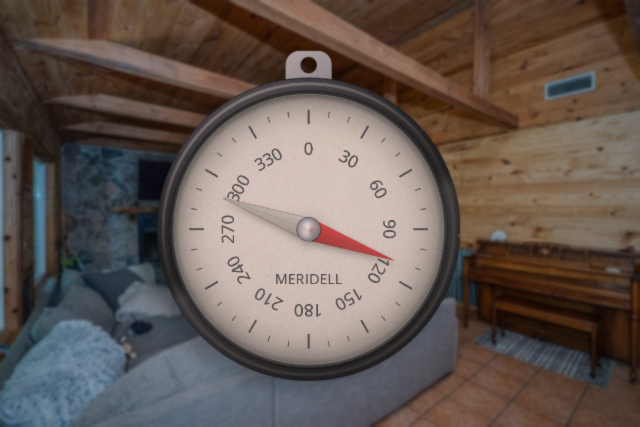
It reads 110; °
